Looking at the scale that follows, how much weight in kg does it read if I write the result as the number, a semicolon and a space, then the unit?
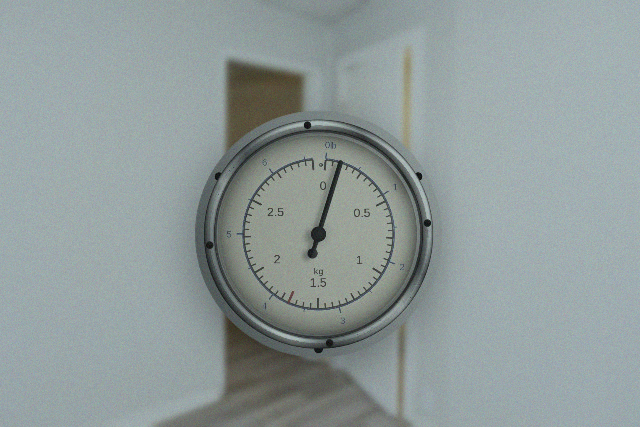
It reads 0.1; kg
